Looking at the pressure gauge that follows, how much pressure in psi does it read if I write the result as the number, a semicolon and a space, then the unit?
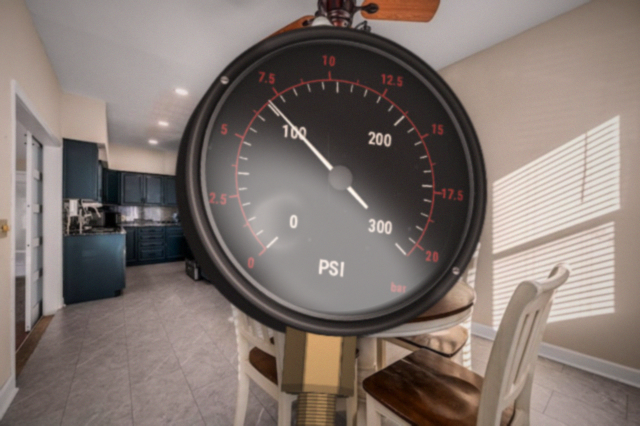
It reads 100; psi
